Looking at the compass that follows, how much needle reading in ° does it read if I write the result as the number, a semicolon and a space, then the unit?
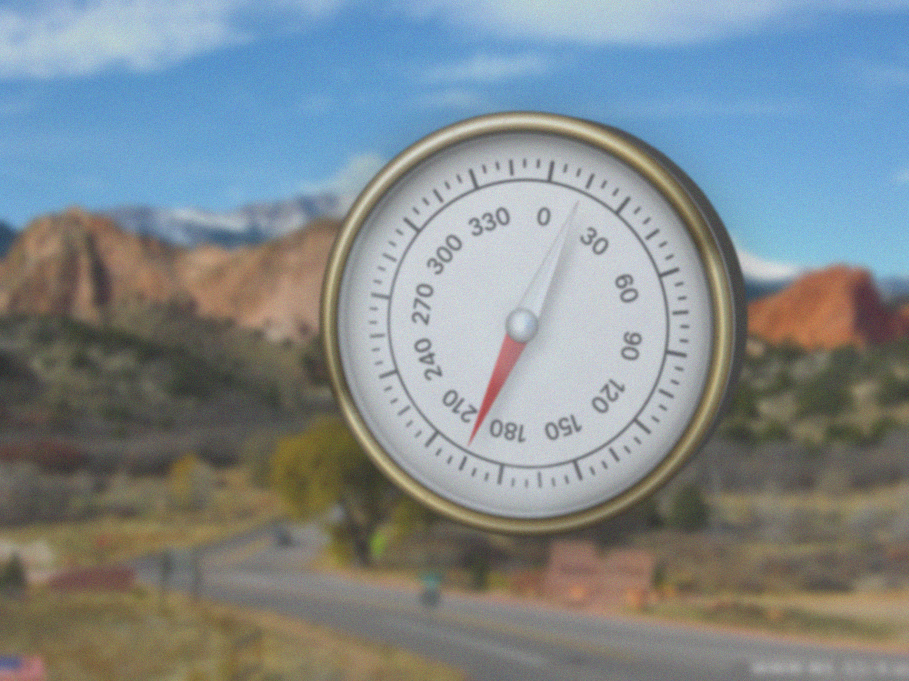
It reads 195; °
